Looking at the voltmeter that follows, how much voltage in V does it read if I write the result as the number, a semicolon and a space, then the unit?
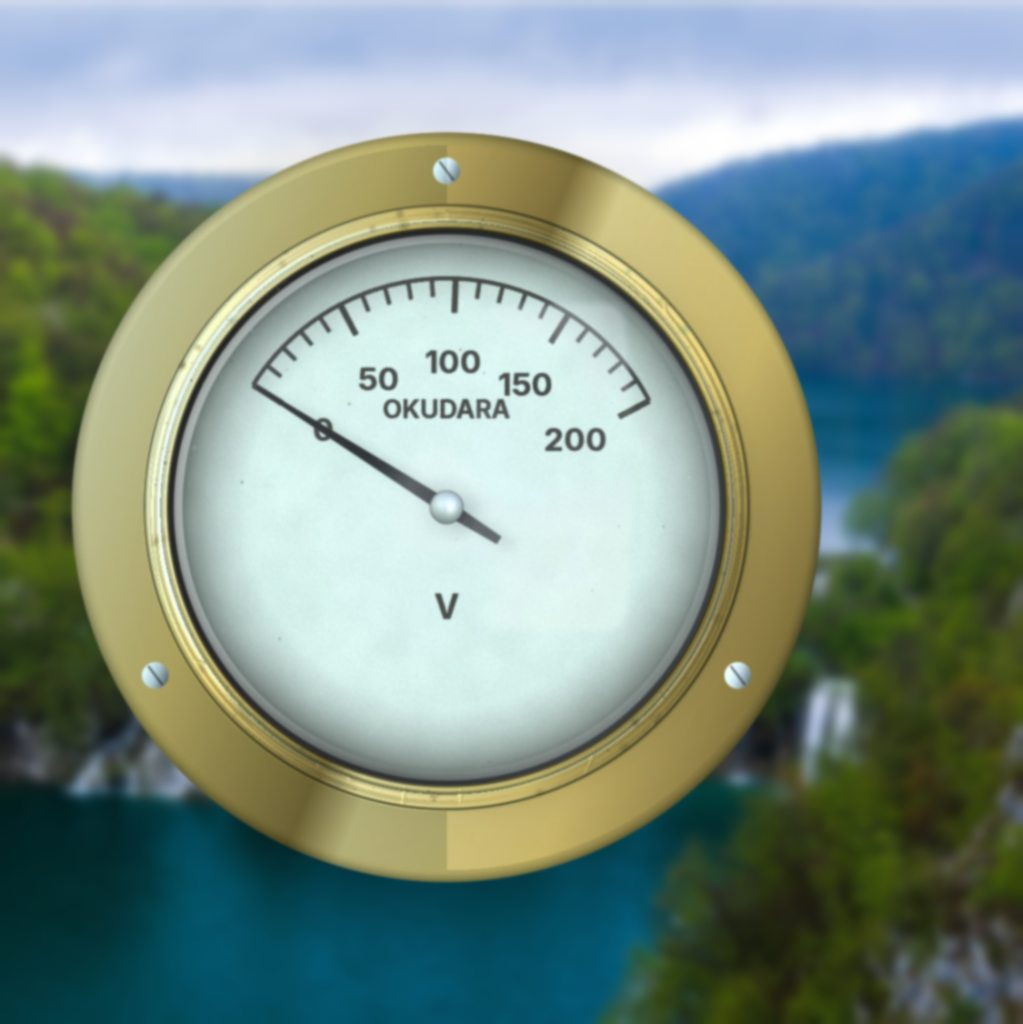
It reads 0; V
